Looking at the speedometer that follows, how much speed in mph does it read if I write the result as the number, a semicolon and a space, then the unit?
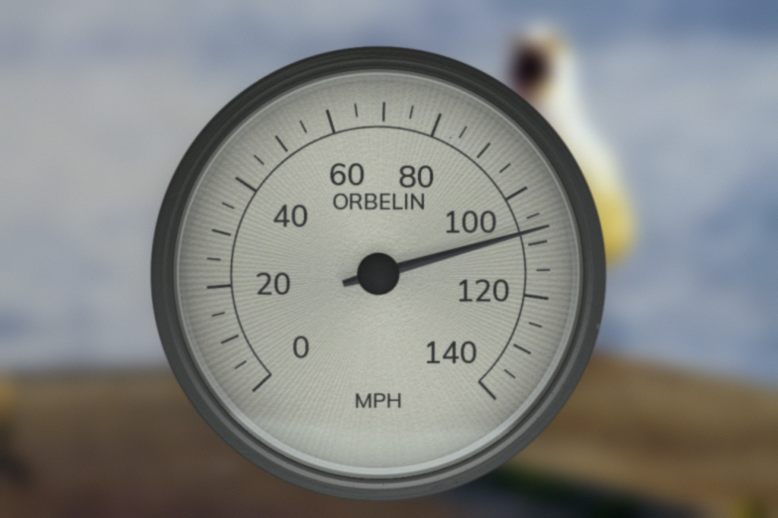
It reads 107.5; mph
